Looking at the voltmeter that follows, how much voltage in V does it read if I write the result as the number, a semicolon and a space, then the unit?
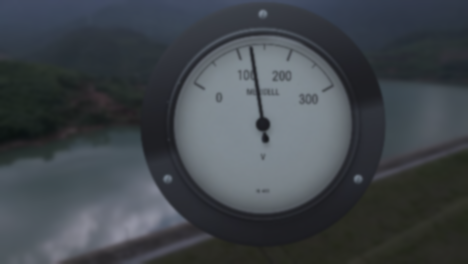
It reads 125; V
